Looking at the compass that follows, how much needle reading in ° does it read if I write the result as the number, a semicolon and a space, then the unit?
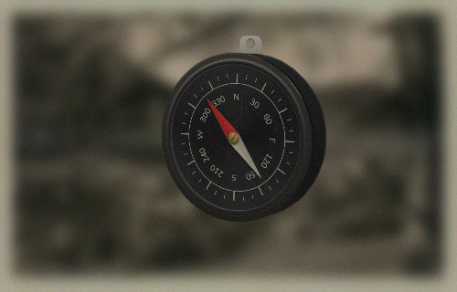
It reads 320; °
